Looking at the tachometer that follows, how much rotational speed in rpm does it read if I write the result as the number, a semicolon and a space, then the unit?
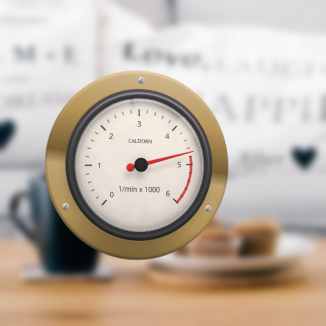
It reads 4700; rpm
